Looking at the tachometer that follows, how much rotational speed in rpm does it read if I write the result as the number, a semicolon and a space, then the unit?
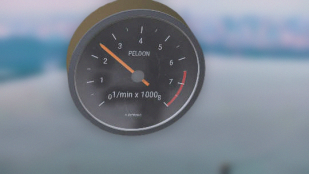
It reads 2500; rpm
